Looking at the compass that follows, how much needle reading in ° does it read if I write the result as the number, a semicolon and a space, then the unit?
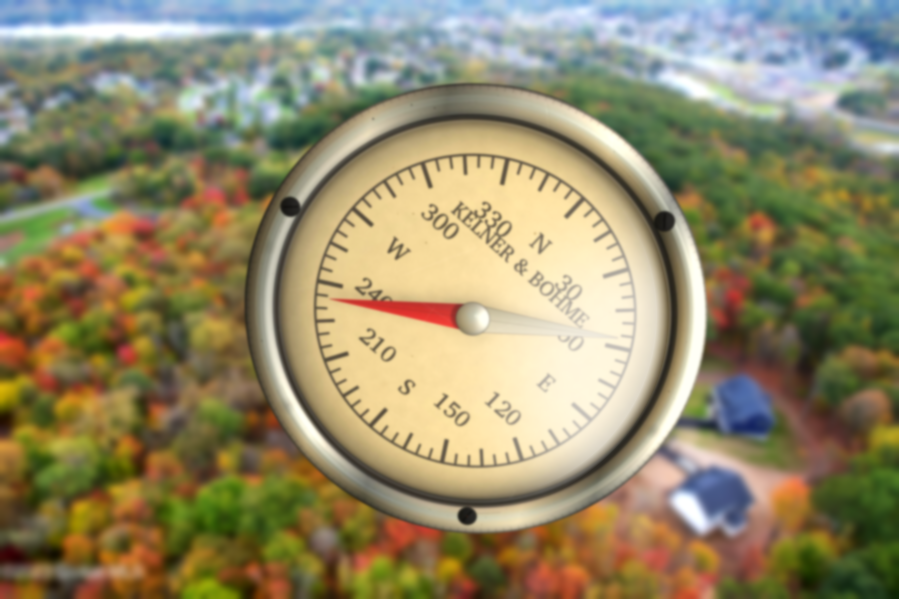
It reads 235; °
